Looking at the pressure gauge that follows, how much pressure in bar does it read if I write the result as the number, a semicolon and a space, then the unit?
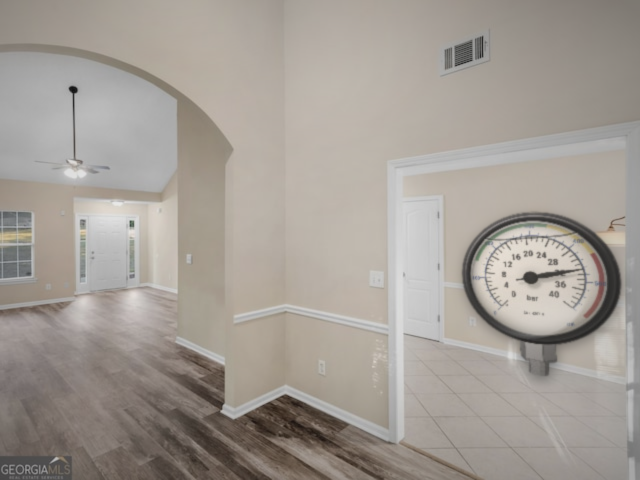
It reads 32; bar
